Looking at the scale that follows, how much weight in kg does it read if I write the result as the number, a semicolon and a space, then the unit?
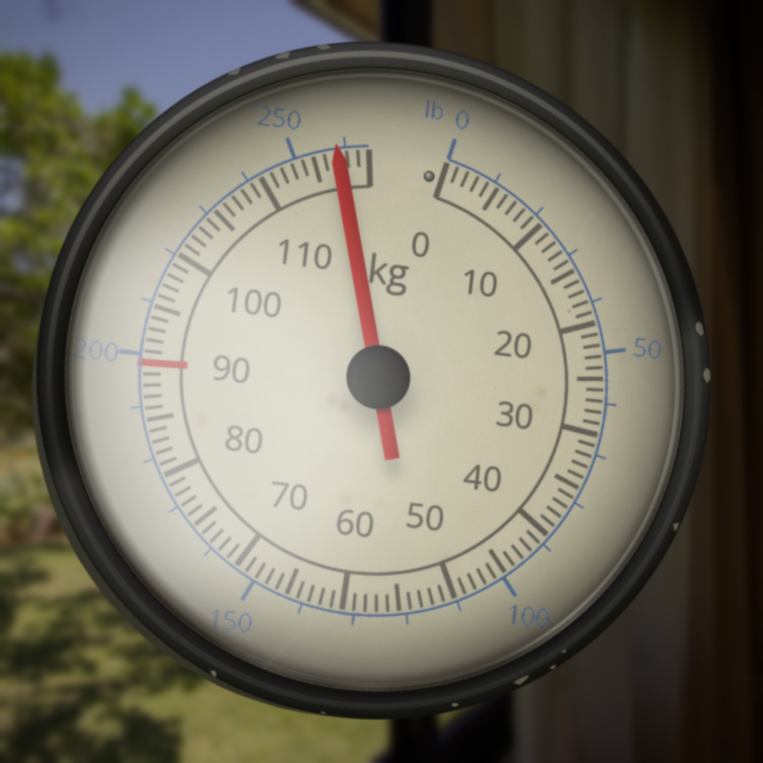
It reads 117; kg
